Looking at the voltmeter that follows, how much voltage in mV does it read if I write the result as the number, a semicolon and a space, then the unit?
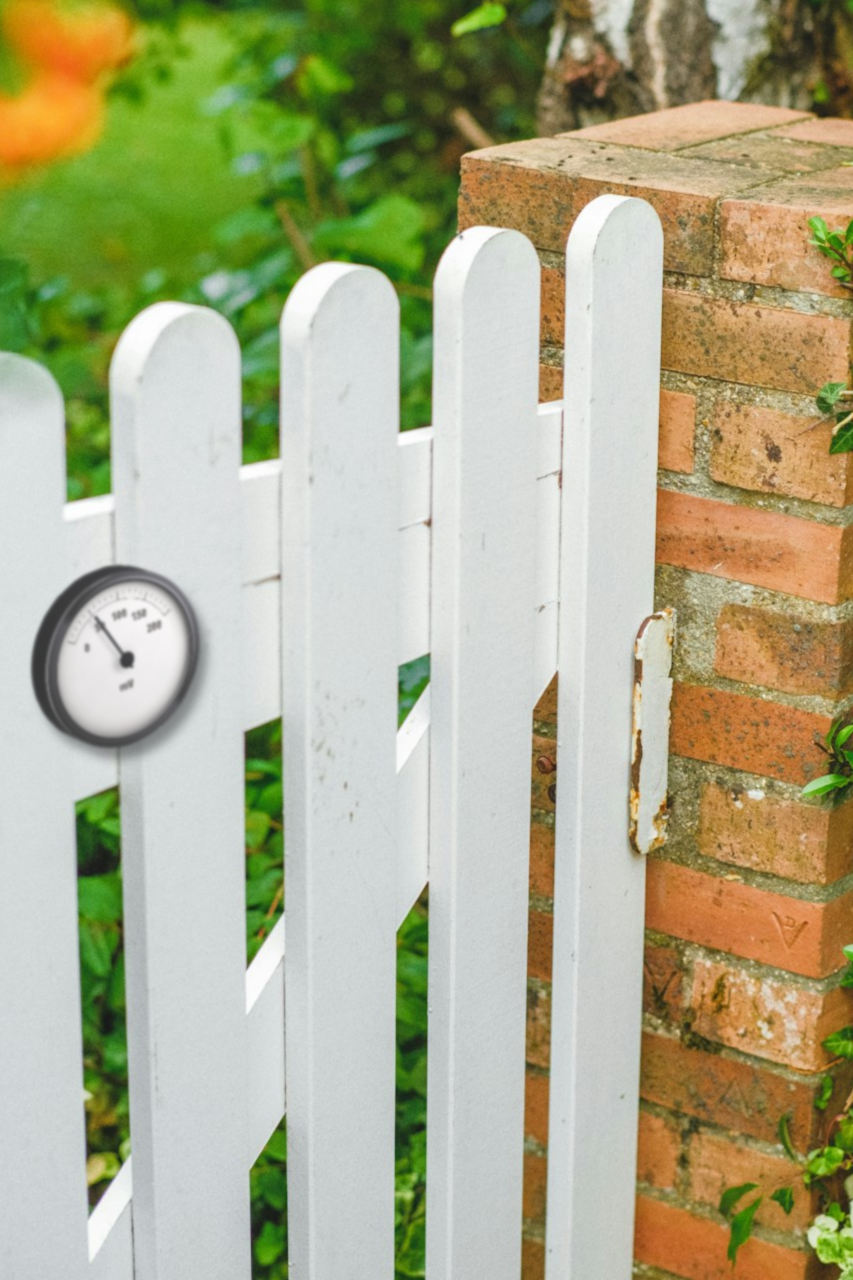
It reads 50; mV
